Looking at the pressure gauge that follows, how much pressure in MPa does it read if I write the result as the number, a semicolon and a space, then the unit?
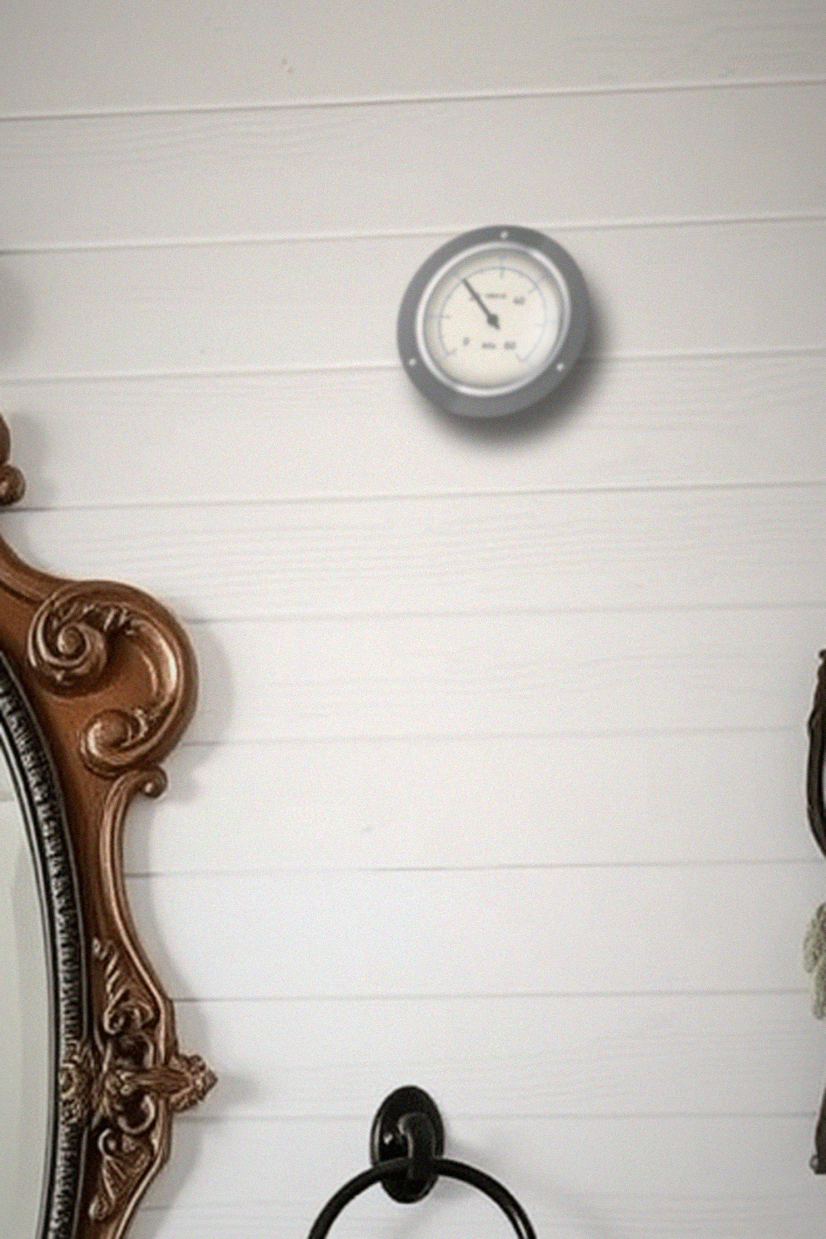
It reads 20; MPa
